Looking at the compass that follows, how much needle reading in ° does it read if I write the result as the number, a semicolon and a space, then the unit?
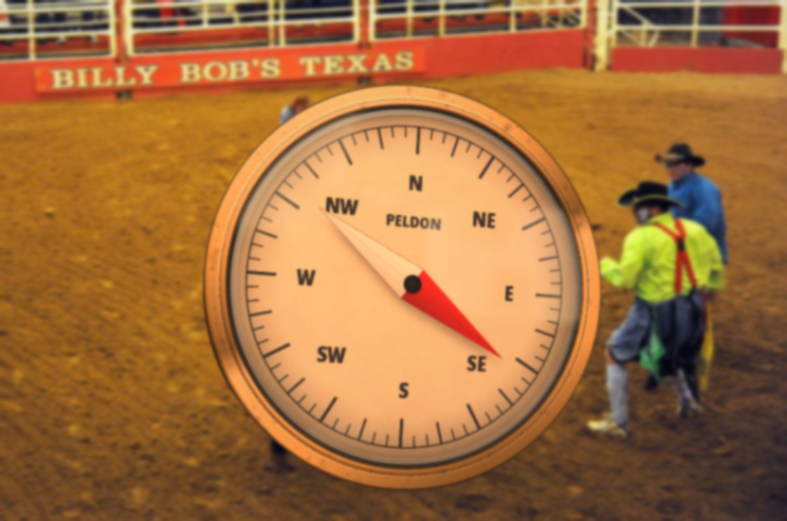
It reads 125; °
